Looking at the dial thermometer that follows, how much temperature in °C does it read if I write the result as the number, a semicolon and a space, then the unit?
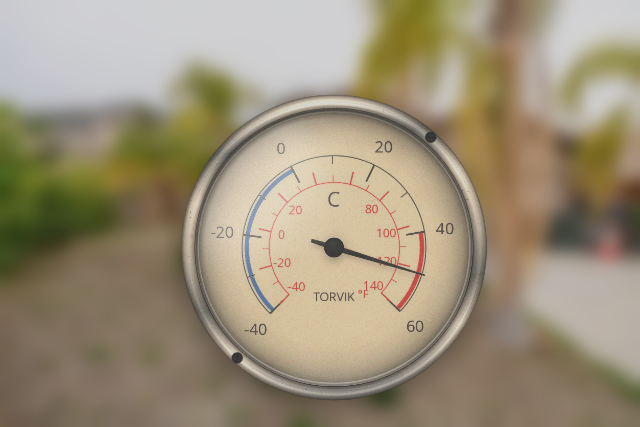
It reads 50; °C
